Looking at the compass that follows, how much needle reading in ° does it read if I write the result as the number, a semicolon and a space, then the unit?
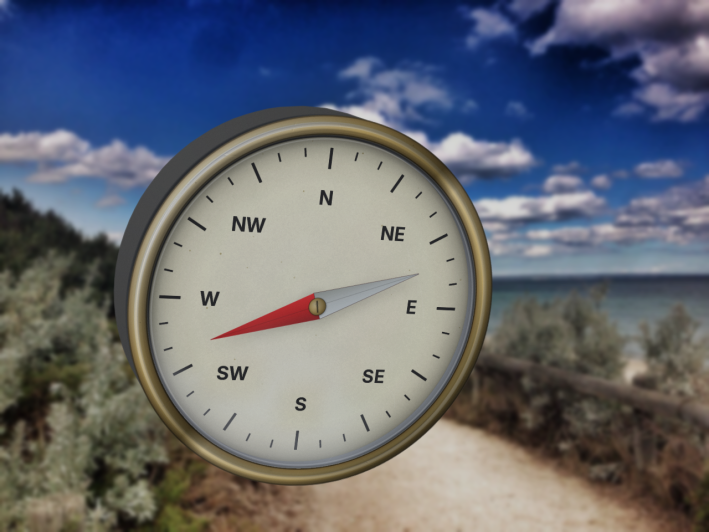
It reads 250; °
